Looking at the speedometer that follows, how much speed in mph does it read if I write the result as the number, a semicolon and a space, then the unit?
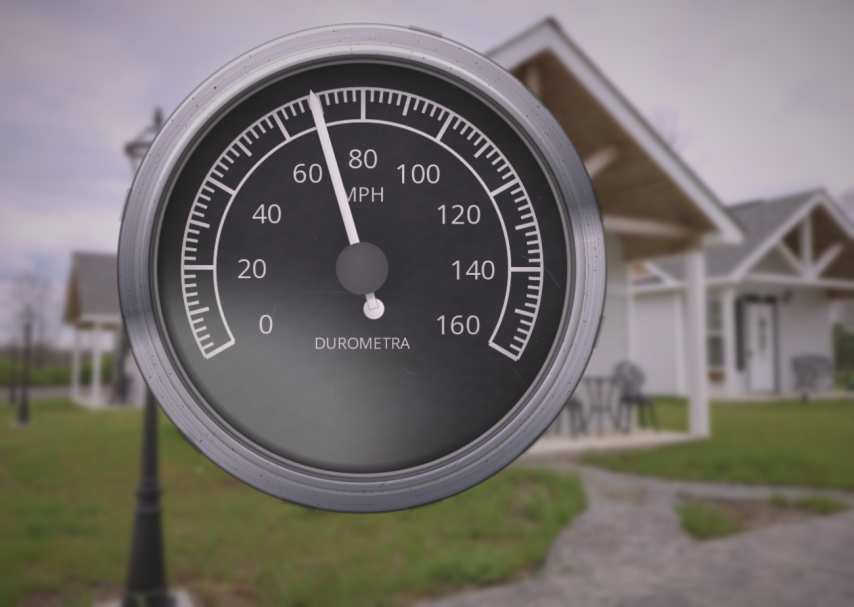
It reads 69; mph
